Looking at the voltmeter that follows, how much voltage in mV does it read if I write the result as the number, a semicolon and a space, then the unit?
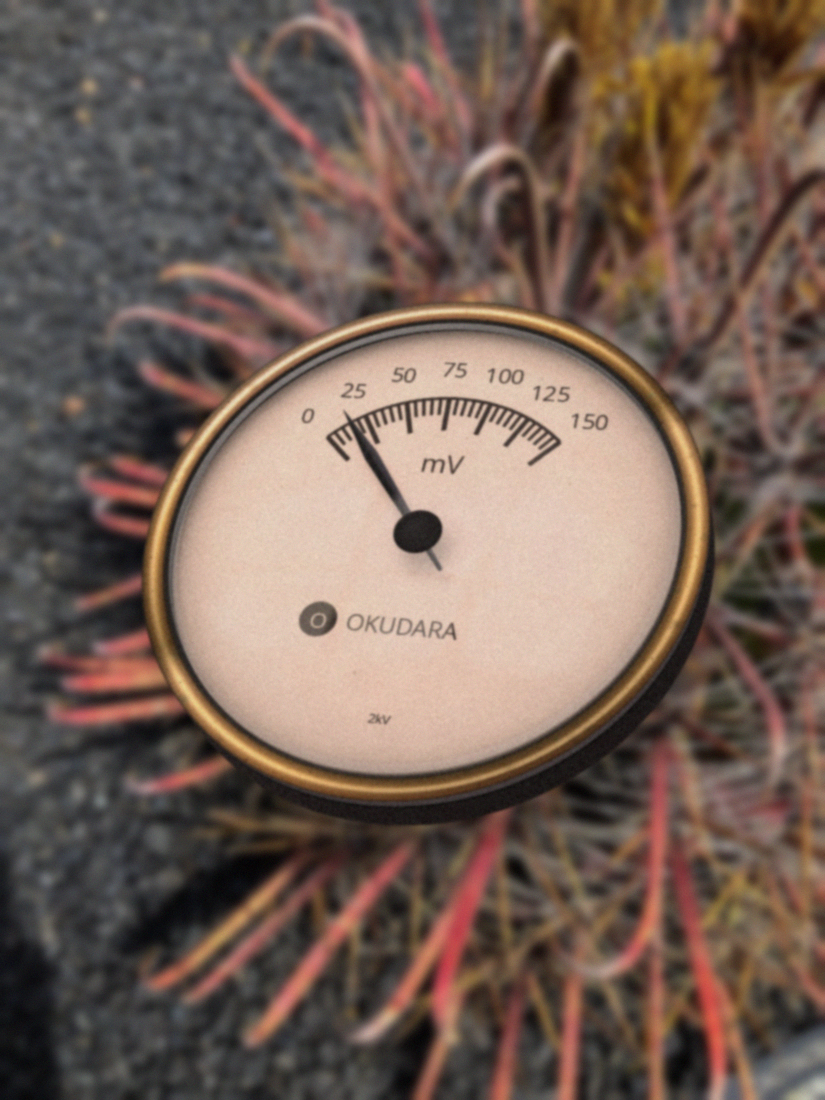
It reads 15; mV
